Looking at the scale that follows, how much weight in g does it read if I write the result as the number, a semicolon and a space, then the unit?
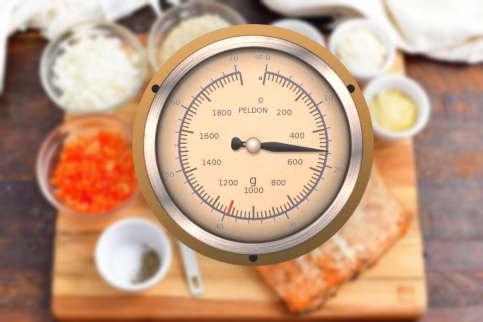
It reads 500; g
